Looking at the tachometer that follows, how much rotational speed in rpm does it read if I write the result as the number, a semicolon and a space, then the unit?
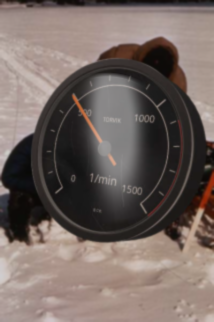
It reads 500; rpm
